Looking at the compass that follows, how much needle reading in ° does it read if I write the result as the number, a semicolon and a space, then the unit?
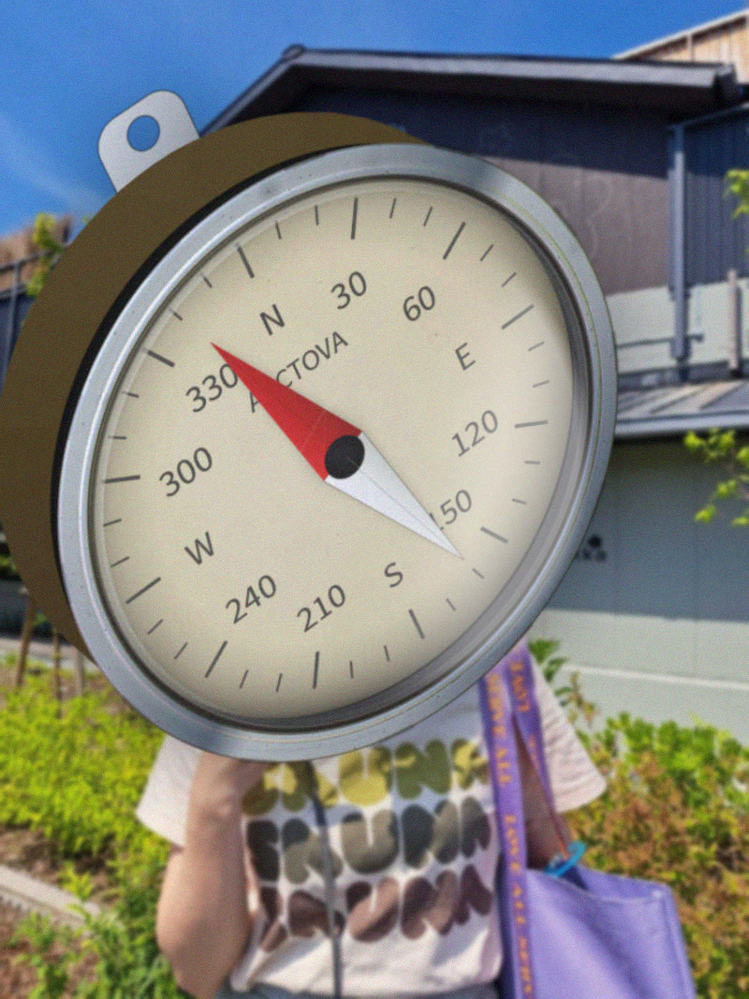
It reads 340; °
